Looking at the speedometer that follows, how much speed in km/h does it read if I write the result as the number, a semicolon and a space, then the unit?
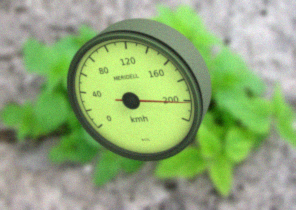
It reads 200; km/h
